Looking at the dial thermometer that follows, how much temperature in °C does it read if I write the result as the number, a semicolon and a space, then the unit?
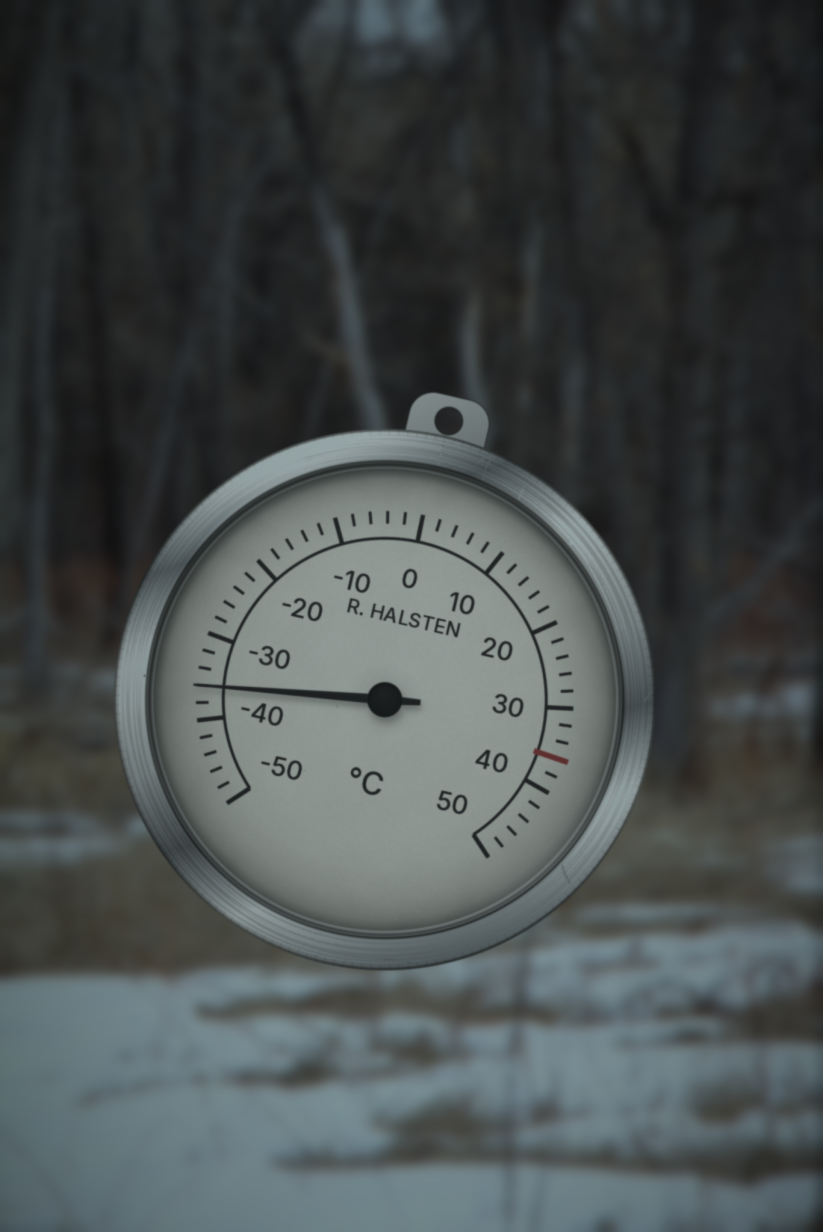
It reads -36; °C
